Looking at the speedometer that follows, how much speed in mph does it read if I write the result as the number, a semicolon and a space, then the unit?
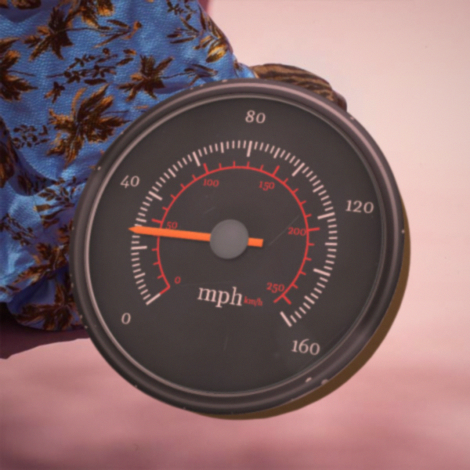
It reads 26; mph
